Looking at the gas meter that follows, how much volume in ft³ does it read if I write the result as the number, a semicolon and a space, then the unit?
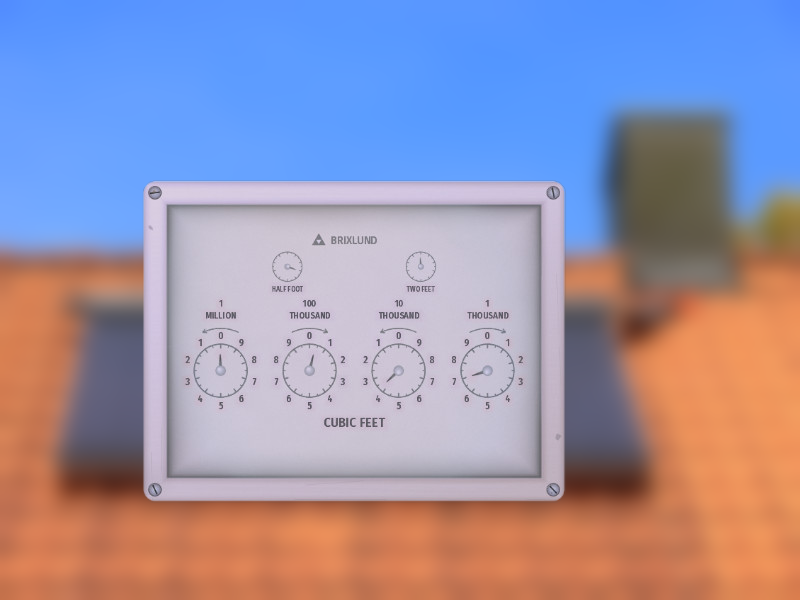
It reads 3700; ft³
